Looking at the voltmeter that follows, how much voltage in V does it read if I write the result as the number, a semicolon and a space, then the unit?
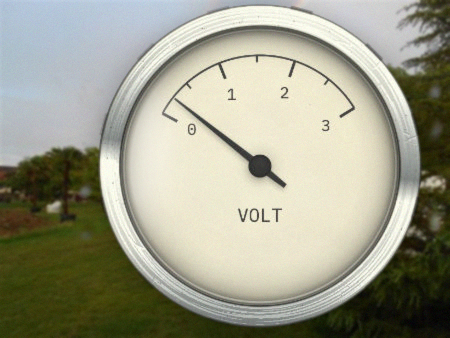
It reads 0.25; V
